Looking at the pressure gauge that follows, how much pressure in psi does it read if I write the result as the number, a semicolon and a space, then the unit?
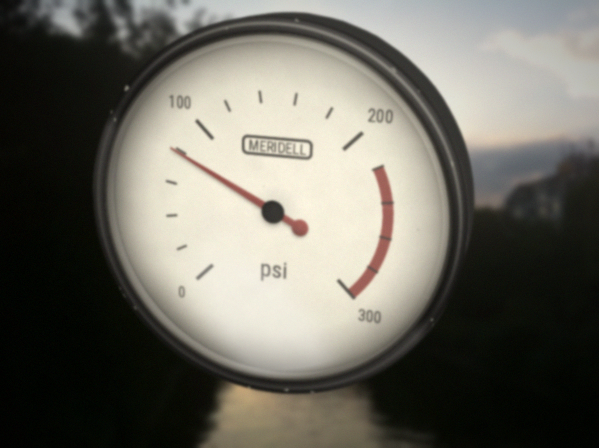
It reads 80; psi
